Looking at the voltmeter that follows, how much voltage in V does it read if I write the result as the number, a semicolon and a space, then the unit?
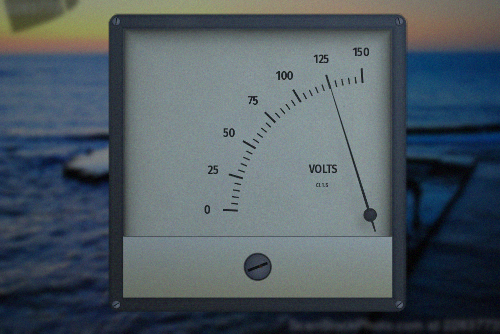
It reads 125; V
